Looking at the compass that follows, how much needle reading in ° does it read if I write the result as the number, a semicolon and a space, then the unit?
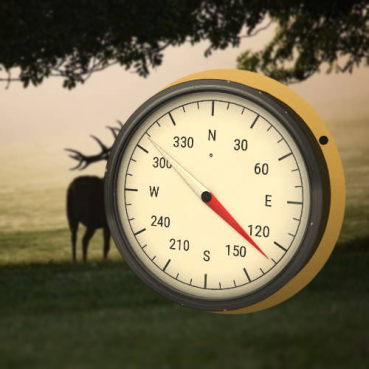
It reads 130; °
